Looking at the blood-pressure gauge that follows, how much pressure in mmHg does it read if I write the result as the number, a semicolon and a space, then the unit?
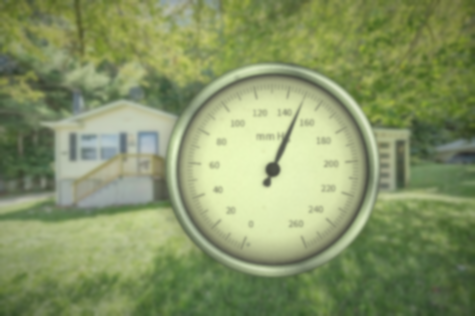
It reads 150; mmHg
